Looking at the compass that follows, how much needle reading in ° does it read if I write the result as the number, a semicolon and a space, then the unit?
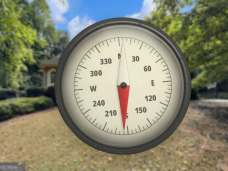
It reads 185; °
